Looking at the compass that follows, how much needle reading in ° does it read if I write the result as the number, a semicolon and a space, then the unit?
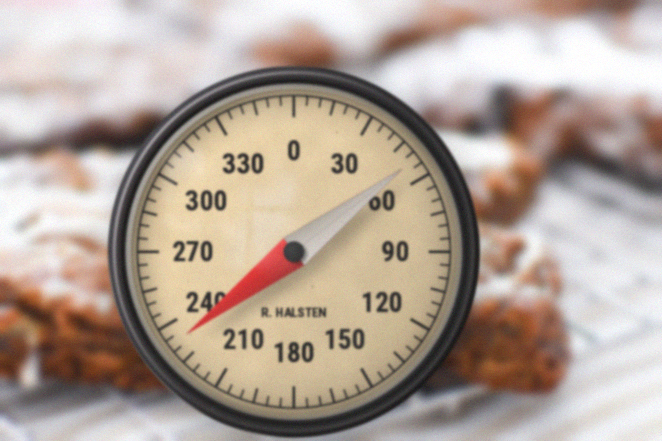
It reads 232.5; °
